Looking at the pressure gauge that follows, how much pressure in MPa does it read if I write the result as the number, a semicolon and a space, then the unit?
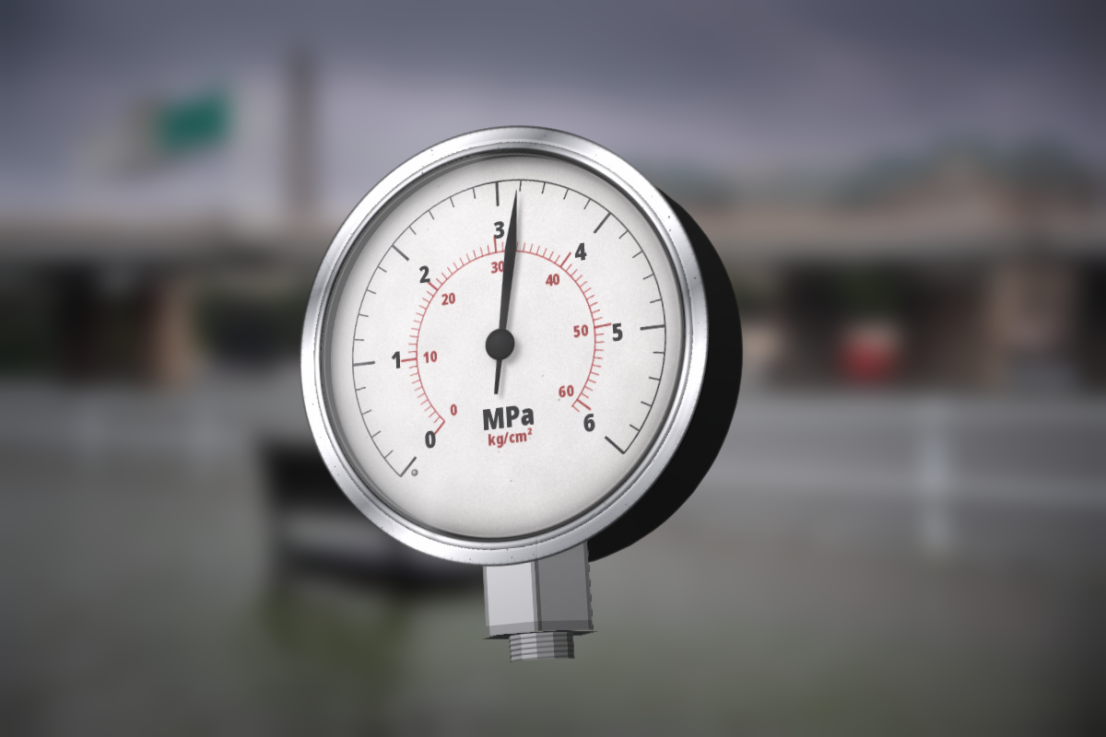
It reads 3.2; MPa
